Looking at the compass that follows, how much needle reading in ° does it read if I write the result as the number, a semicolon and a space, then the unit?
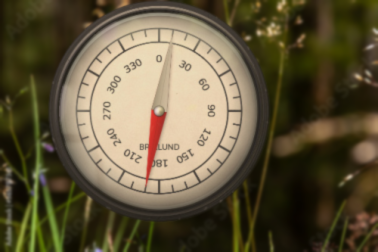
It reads 190; °
